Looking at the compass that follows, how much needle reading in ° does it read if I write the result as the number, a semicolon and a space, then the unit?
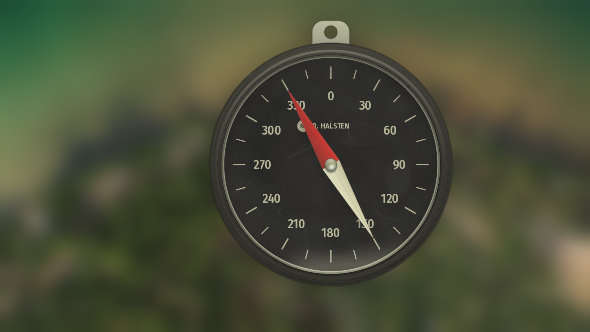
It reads 330; °
